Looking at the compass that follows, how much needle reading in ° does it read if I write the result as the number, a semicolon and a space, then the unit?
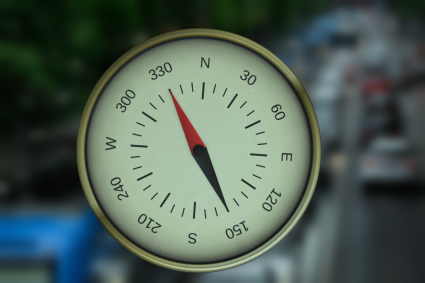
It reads 330; °
